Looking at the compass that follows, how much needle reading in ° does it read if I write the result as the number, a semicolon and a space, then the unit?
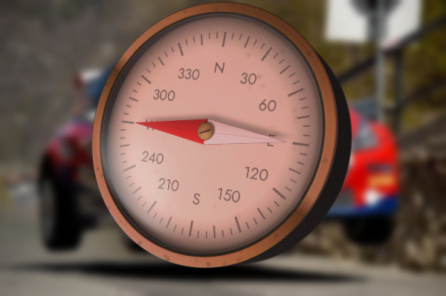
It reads 270; °
